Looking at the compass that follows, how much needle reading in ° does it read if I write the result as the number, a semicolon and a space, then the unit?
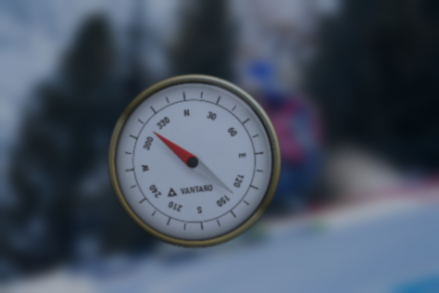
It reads 315; °
